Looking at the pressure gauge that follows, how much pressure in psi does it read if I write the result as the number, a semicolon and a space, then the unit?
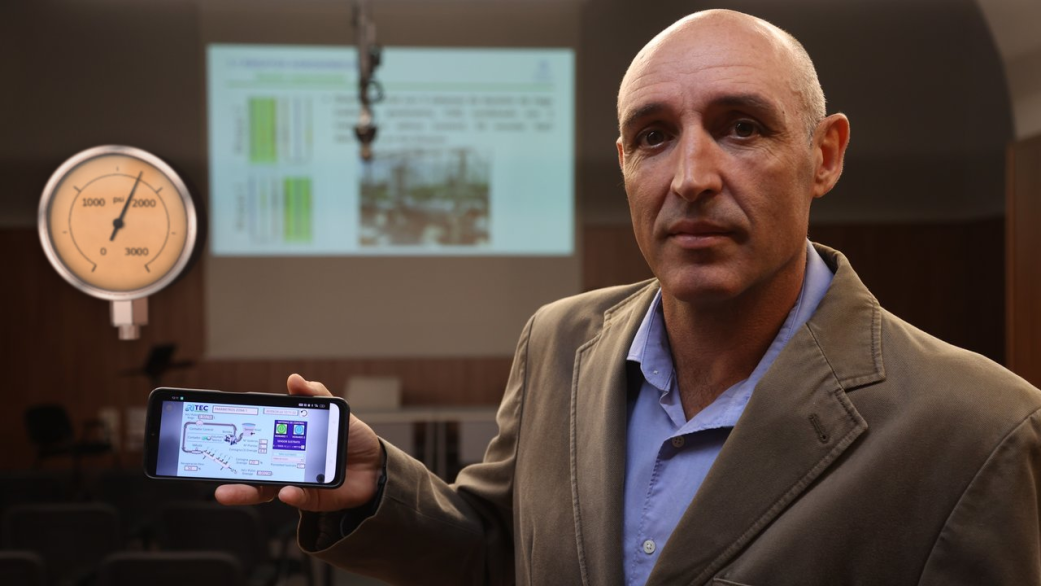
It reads 1750; psi
